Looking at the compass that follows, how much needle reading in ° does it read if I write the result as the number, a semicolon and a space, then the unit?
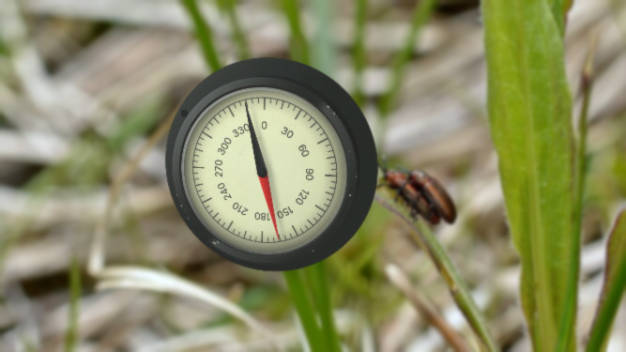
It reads 165; °
